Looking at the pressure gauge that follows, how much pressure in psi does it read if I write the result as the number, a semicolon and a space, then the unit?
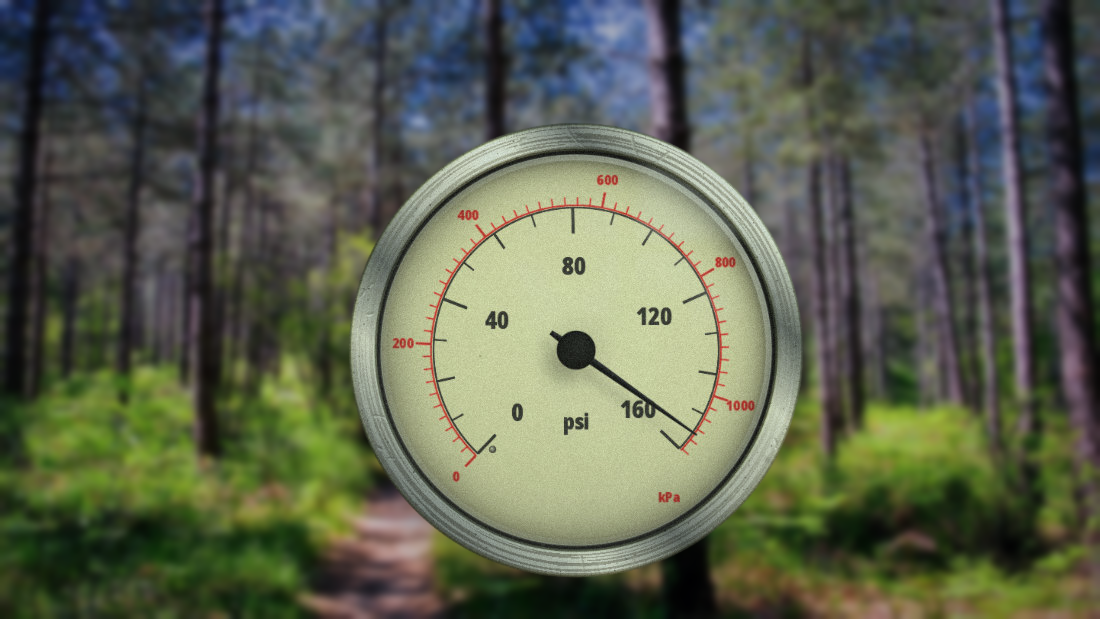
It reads 155; psi
